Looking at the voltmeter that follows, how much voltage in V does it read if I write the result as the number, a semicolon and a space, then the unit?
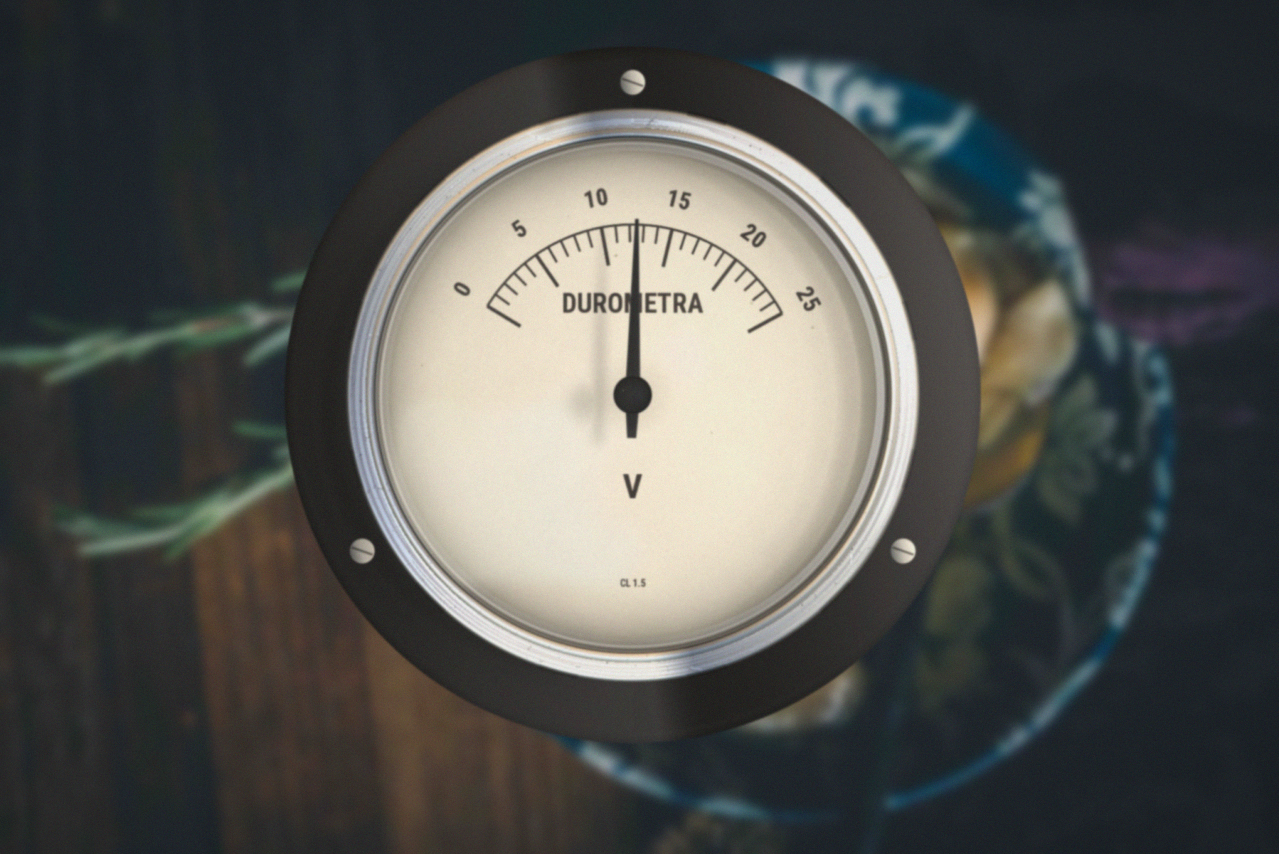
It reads 12.5; V
